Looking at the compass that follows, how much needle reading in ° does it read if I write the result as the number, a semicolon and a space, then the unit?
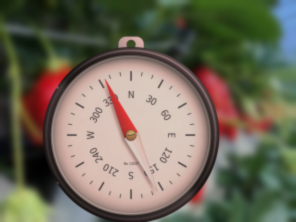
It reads 335; °
